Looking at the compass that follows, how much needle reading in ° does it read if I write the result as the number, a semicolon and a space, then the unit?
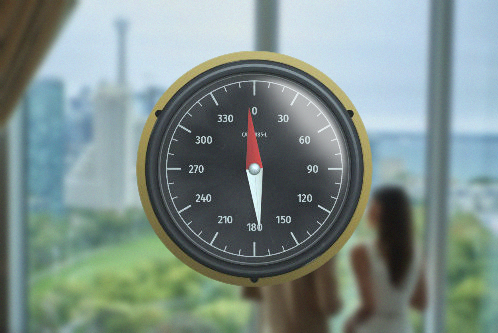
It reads 355; °
